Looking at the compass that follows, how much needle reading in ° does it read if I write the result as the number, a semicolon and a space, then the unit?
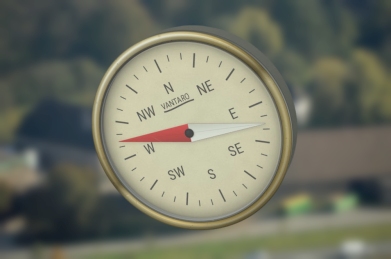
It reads 285; °
